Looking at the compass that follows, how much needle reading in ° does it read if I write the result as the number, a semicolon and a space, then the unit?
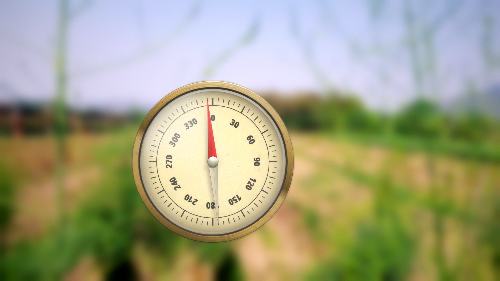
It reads 355; °
